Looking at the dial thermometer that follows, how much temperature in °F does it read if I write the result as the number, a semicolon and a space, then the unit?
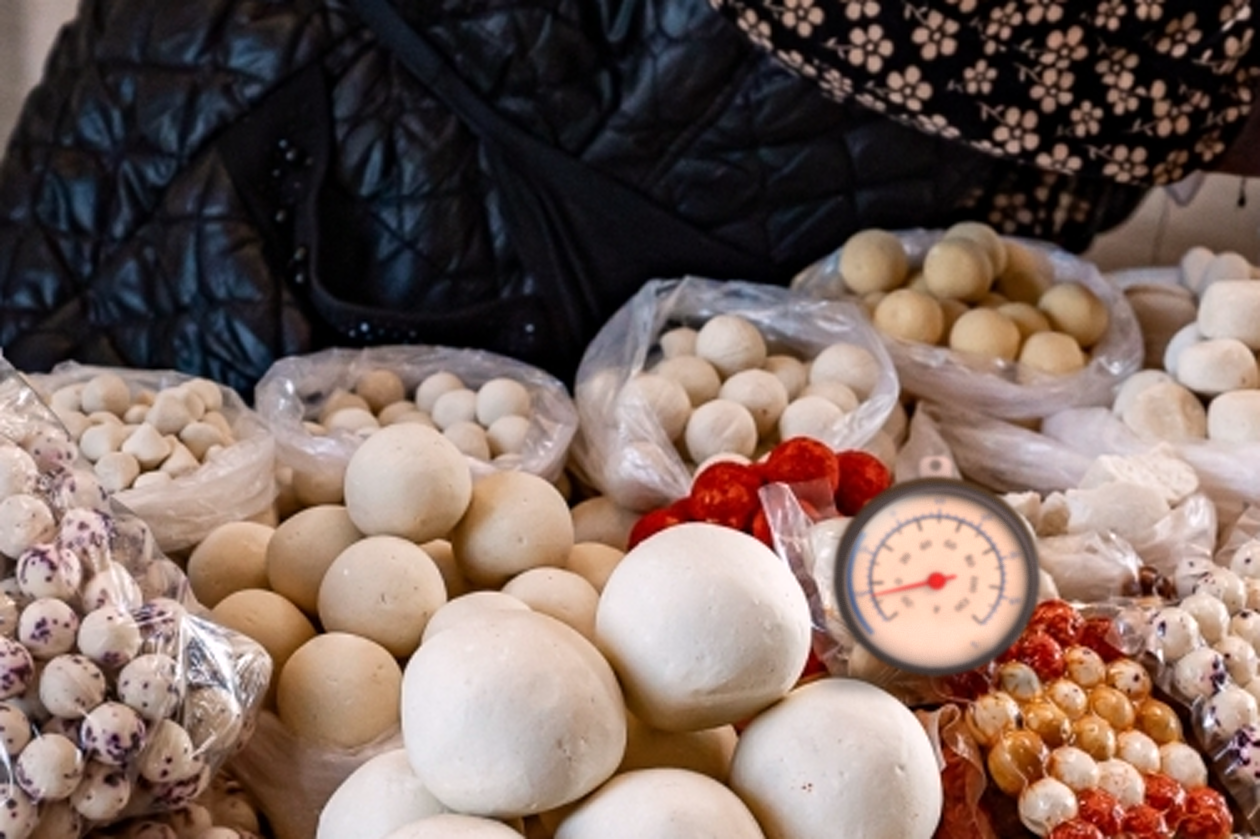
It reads -5; °F
